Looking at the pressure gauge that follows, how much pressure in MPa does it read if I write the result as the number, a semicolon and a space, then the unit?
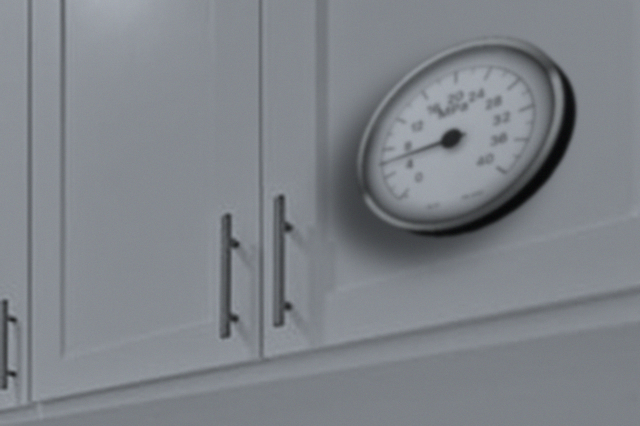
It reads 6; MPa
